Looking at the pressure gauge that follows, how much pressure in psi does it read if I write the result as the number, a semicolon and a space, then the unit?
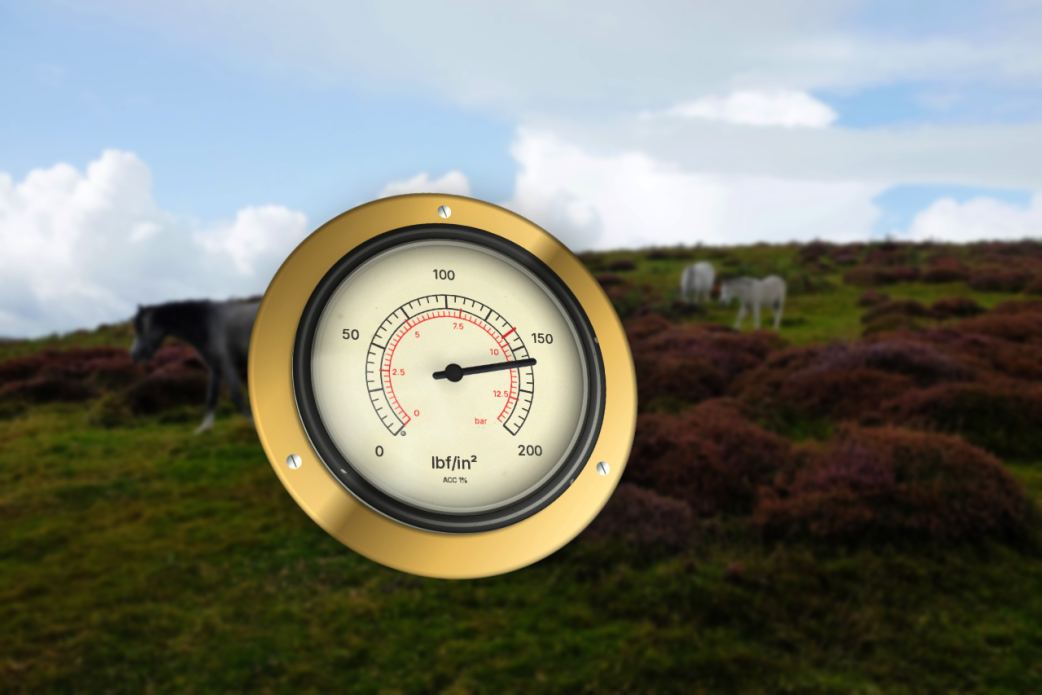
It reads 160; psi
